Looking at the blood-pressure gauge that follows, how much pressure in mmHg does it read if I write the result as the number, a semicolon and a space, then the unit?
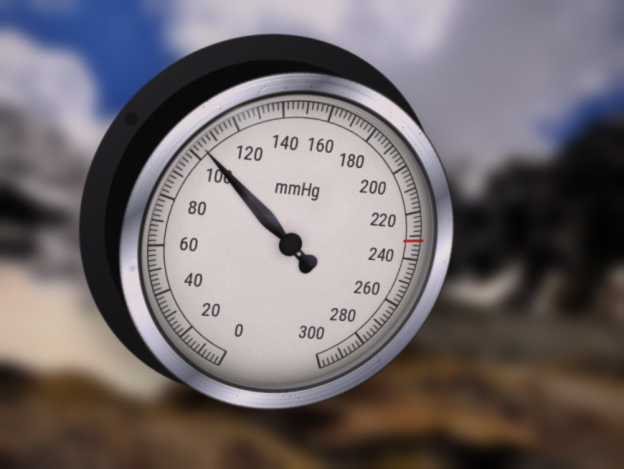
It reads 104; mmHg
